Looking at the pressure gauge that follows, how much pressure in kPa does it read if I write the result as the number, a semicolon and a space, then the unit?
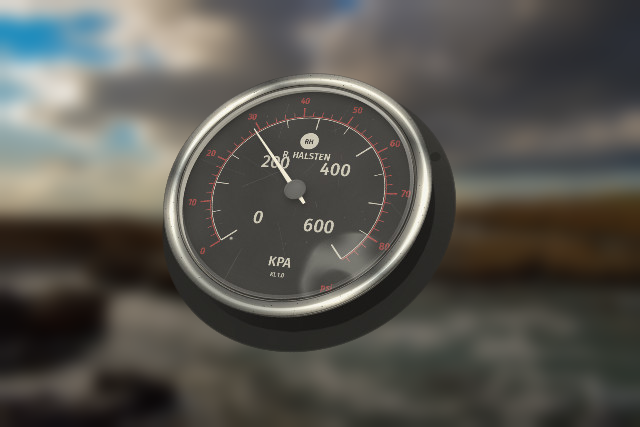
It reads 200; kPa
